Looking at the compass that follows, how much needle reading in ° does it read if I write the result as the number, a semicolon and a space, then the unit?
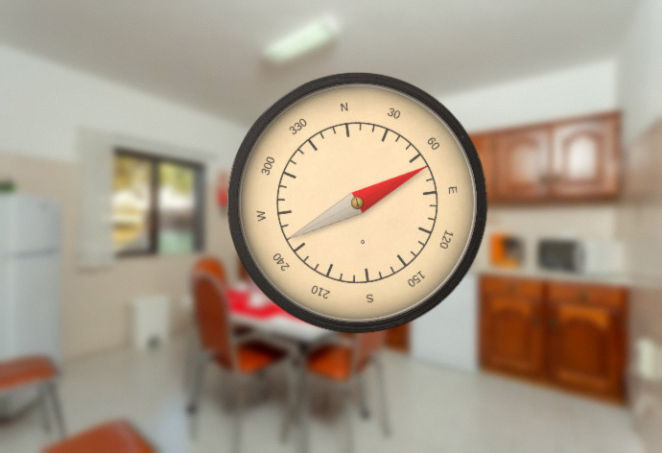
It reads 70; °
